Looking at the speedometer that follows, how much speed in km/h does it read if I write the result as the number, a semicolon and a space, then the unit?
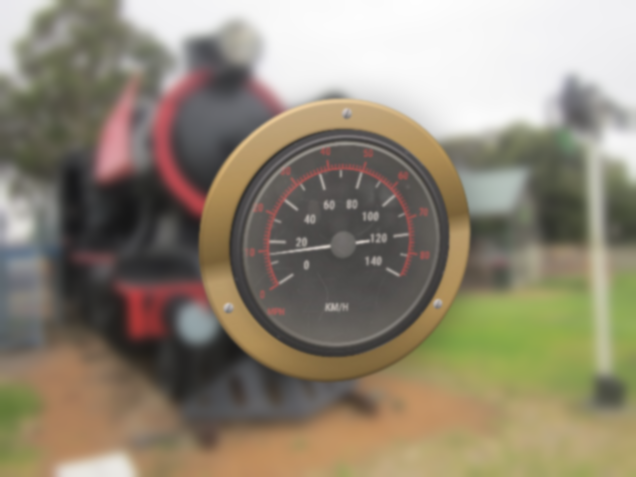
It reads 15; km/h
